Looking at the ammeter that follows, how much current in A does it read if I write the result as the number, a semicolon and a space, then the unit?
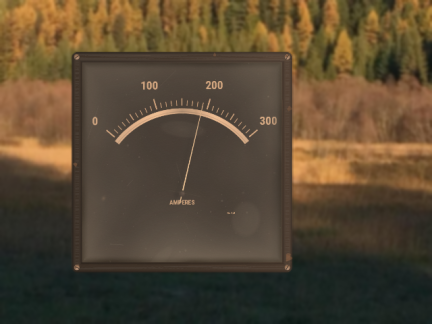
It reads 190; A
